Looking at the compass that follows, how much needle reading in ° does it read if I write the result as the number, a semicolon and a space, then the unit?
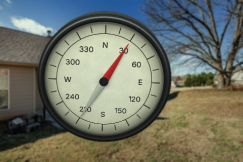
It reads 30; °
